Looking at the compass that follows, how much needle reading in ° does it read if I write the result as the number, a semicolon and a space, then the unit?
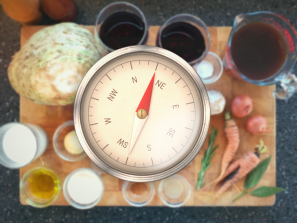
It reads 30; °
